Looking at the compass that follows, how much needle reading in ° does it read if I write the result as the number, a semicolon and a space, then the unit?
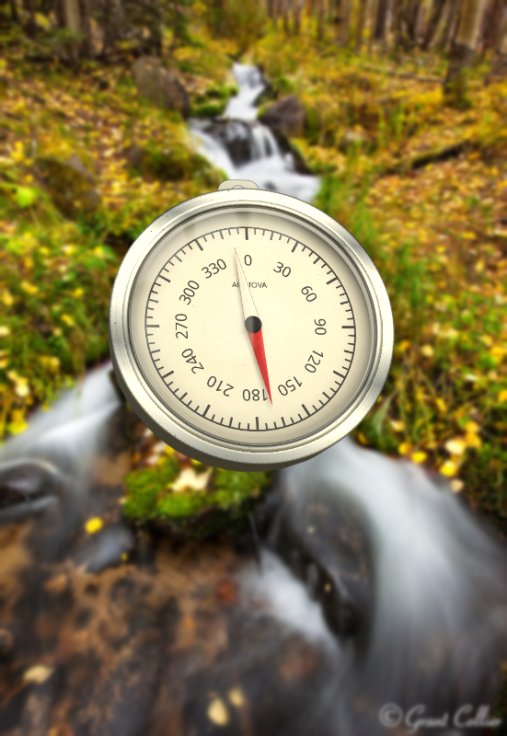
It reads 170; °
